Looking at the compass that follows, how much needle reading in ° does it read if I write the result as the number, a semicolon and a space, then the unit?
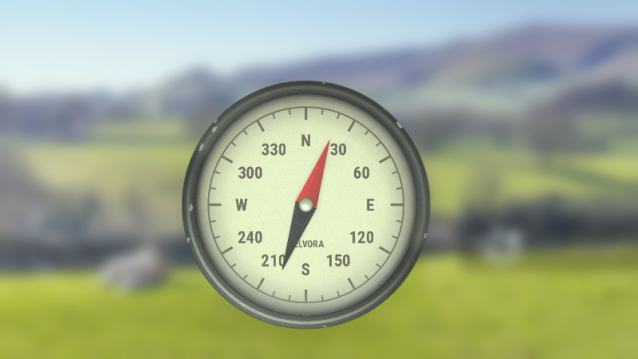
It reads 20; °
